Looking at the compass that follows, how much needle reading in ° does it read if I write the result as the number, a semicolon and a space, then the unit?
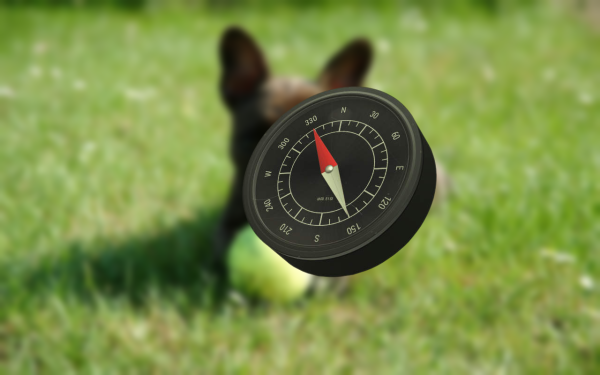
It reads 330; °
